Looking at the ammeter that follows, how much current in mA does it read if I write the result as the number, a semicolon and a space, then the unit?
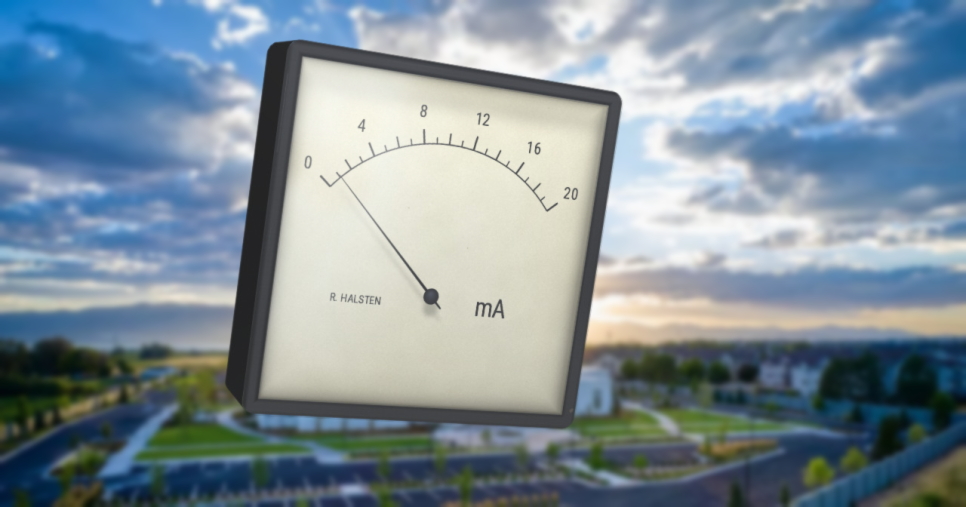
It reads 1; mA
